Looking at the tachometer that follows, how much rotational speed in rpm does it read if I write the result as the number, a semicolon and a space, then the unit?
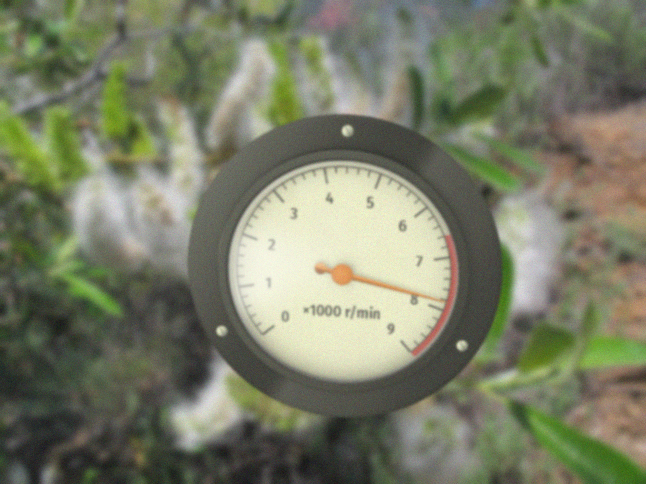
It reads 7800; rpm
